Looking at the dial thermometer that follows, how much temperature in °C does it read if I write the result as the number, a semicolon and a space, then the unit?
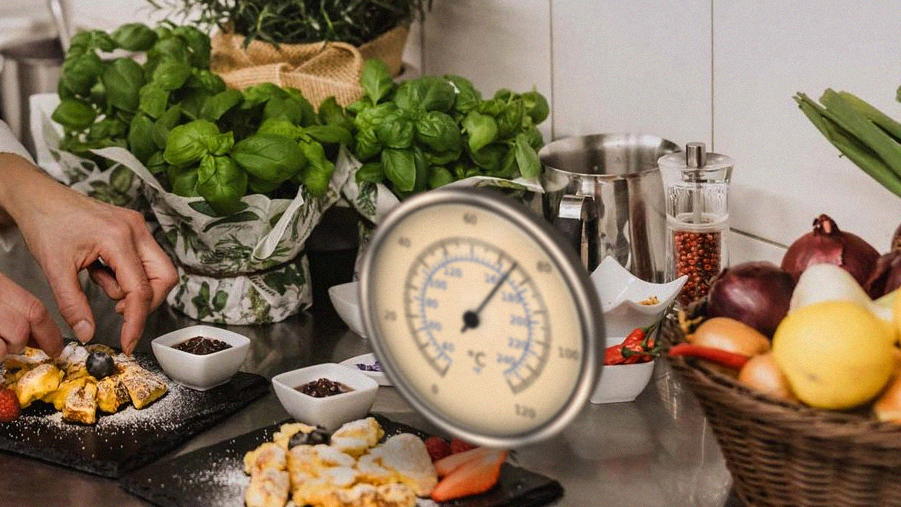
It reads 75; °C
